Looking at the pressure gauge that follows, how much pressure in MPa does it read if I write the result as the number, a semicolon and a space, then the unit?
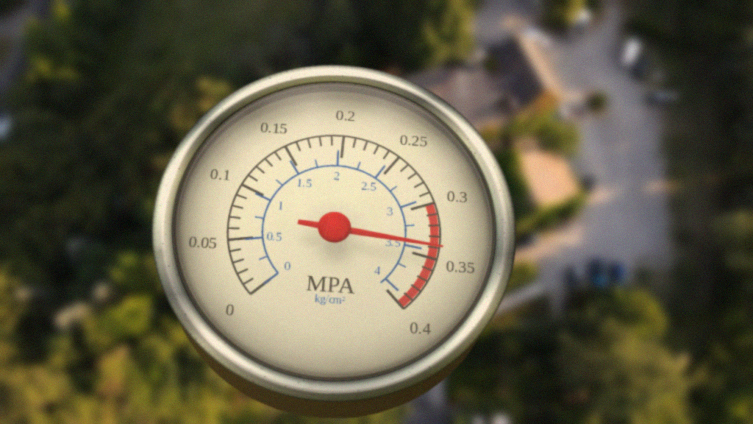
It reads 0.34; MPa
